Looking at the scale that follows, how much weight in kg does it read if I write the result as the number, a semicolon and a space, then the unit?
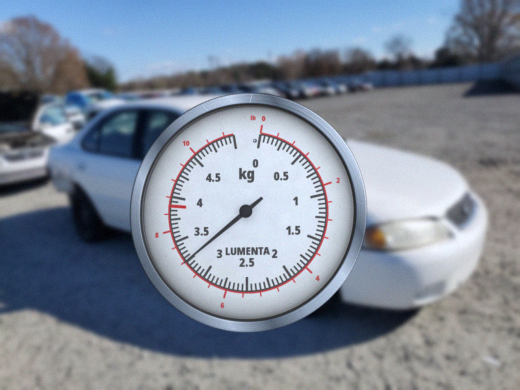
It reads 3.25; kg
